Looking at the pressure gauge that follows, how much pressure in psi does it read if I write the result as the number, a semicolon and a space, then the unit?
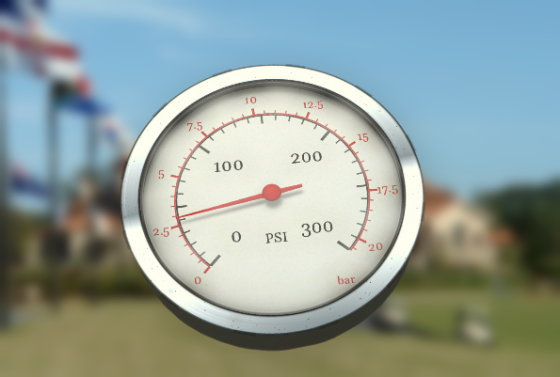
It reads 40; psi
